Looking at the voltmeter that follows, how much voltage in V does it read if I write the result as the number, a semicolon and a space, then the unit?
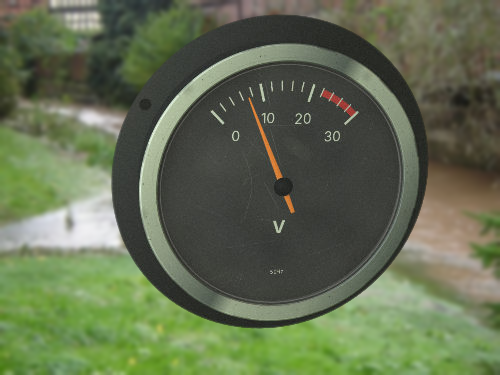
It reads 7; V
